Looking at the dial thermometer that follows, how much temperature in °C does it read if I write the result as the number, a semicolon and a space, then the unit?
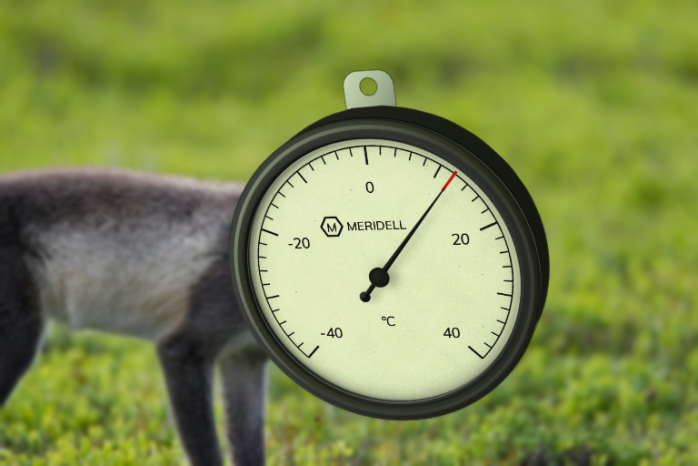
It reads 12; °C
